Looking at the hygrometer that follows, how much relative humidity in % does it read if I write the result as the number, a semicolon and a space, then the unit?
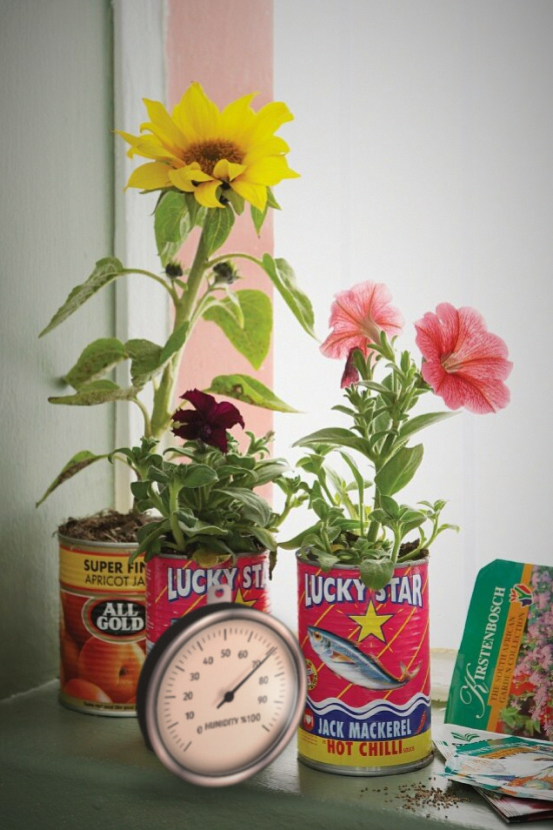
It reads 70; %
